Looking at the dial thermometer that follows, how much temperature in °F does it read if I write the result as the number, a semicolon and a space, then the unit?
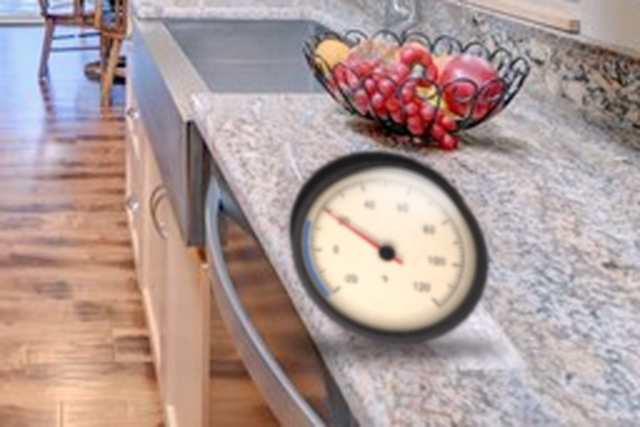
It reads 20; °F
